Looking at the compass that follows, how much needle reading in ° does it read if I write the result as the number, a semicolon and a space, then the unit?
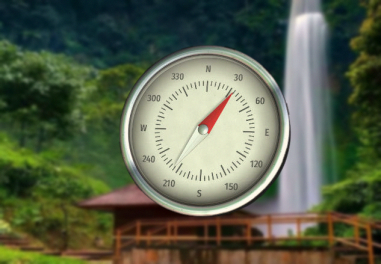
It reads 35; °
